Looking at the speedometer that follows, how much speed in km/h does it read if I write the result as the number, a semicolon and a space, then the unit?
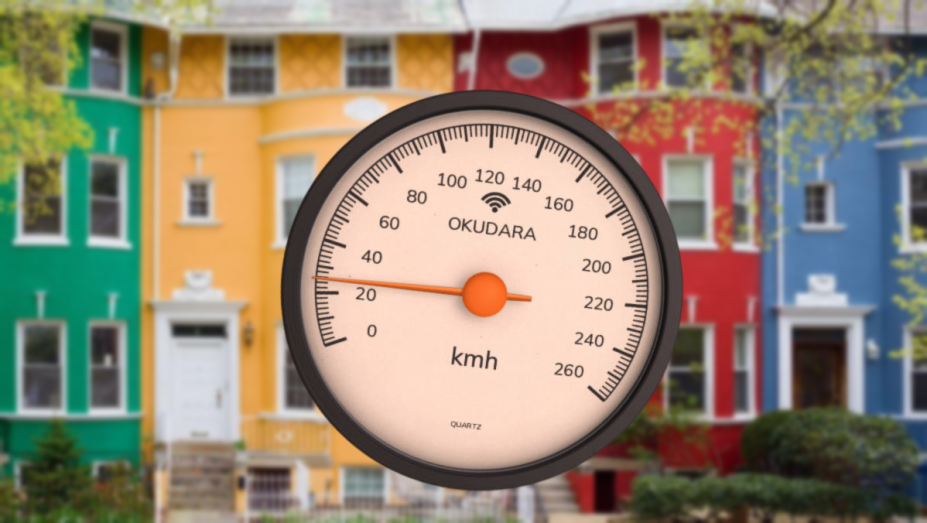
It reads 26; km/h
